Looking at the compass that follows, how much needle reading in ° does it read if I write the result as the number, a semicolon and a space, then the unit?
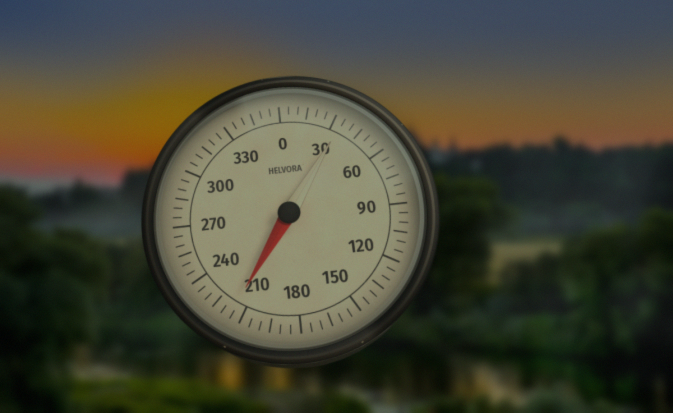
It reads 215; °
